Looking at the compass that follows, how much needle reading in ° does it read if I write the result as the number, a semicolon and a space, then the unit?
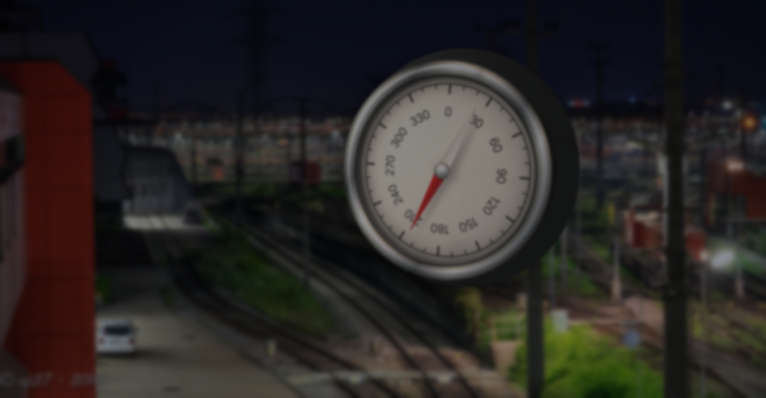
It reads 205; °
